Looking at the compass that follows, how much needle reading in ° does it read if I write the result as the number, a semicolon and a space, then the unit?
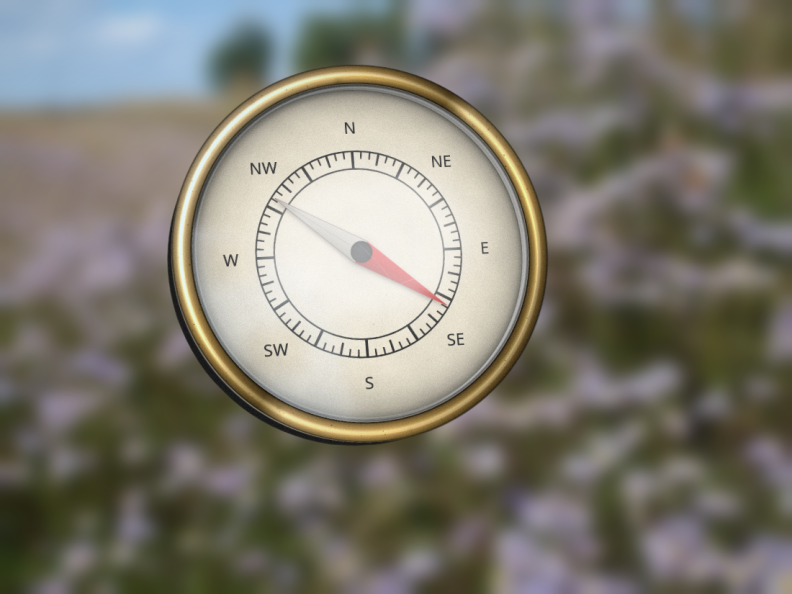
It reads 125; °
